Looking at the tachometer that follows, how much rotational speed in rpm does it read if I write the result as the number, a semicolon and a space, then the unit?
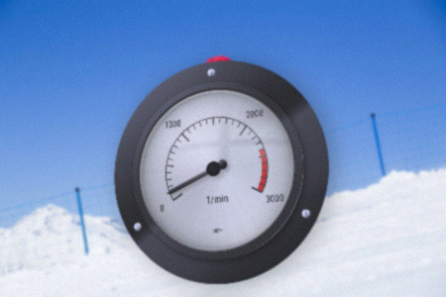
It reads 100; rpm
